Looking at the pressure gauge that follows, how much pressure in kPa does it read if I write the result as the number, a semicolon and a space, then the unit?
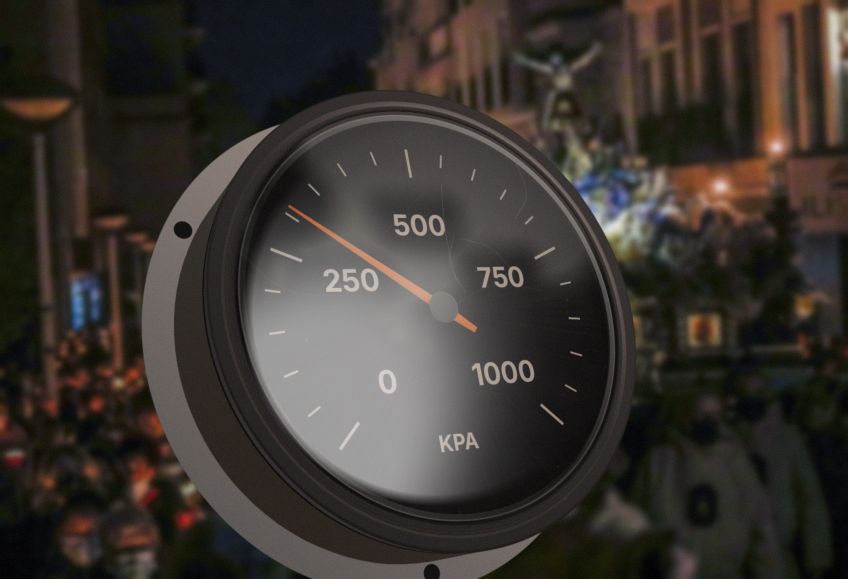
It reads 300; kPa
